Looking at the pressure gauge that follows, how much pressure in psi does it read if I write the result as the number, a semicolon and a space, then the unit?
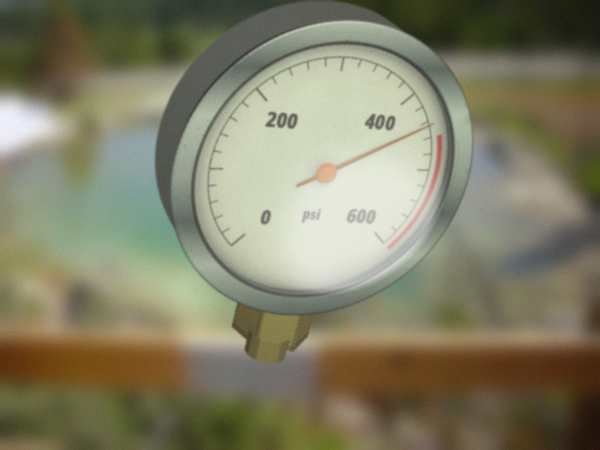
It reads 440; psi
